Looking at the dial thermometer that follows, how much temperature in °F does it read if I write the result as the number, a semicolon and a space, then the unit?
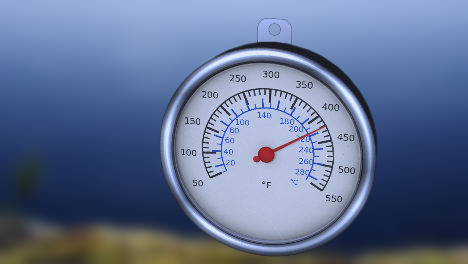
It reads 420; °F
